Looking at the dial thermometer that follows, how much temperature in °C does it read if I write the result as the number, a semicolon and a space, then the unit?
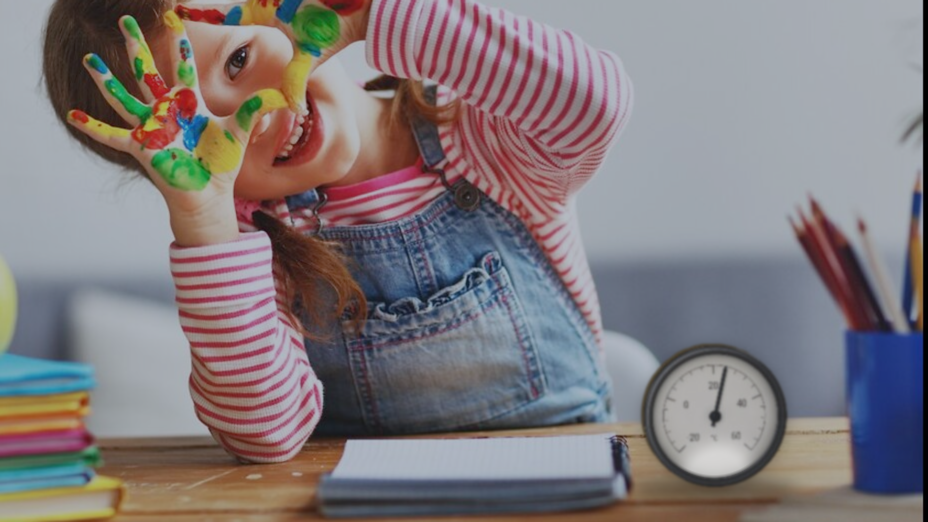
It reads 24; °C
